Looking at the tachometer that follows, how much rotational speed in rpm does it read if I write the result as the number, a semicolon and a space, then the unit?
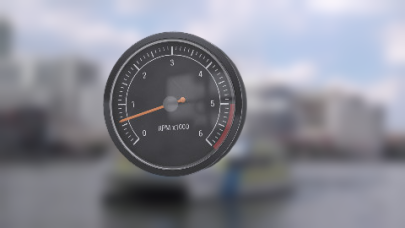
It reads 600; rpm
